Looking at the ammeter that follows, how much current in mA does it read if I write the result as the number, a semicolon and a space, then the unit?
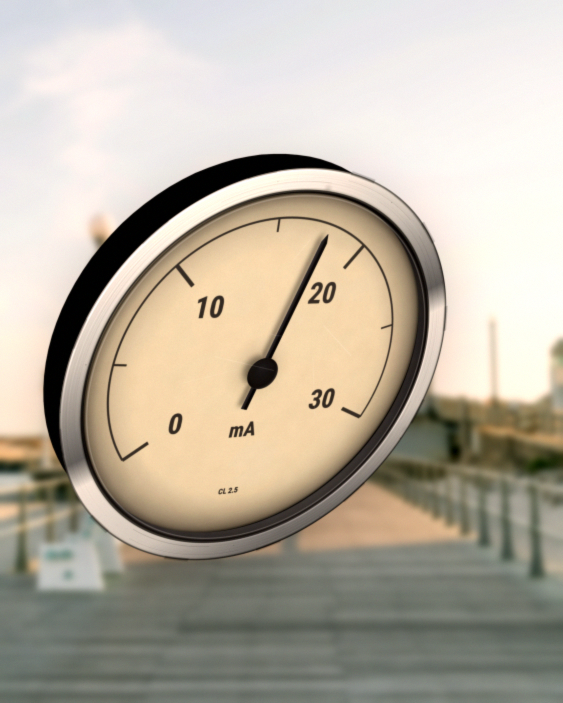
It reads 17.5; mA
